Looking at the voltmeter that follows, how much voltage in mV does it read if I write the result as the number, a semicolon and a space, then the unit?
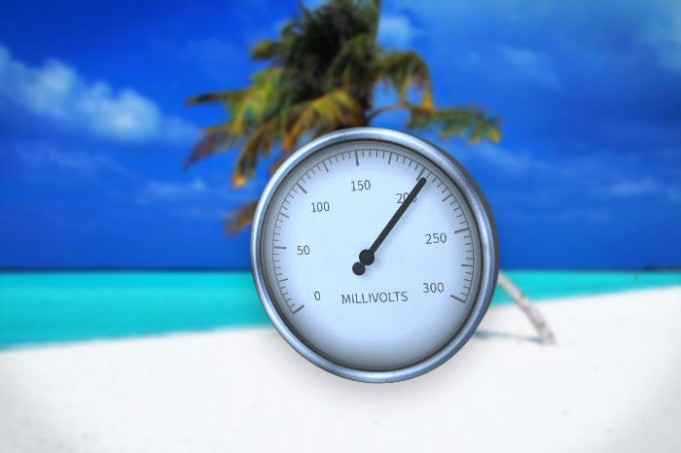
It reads 205; mV
